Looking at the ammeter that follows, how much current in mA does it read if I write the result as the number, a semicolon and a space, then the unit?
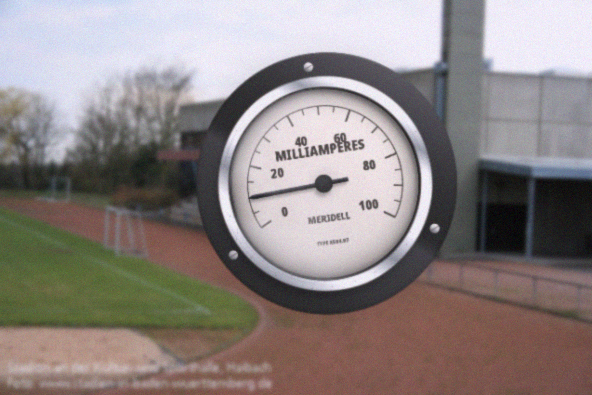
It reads 10; mA
